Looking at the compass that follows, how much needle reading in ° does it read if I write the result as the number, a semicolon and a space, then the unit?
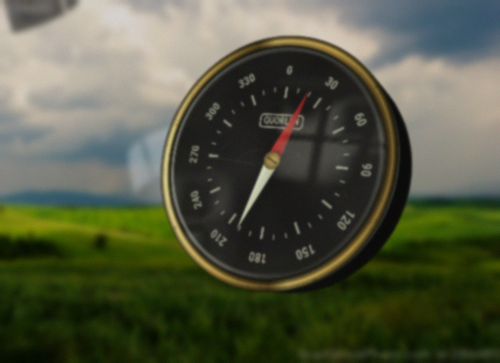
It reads 20; °
